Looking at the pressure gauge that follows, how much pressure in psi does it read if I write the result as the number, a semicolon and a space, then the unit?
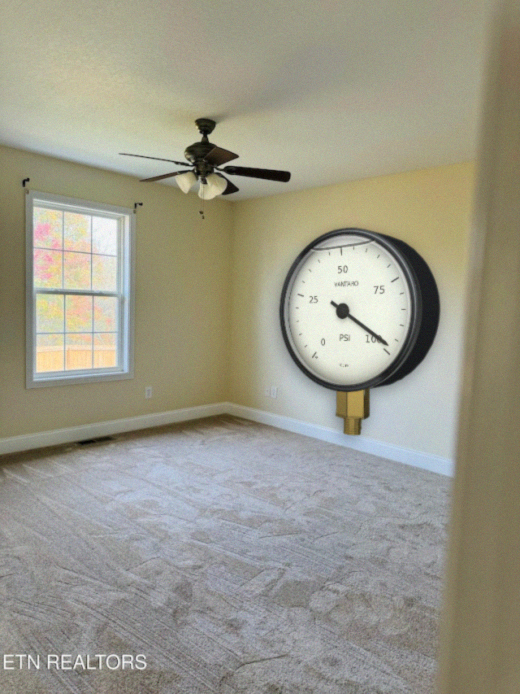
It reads 97.5; psi
